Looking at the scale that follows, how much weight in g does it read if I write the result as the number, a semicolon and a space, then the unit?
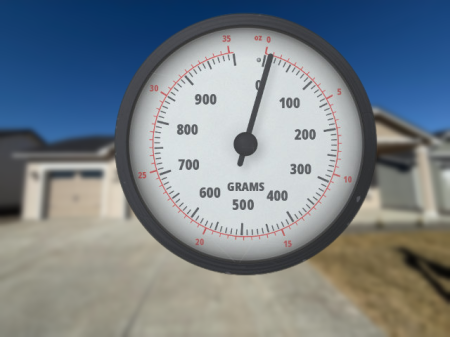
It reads 10; g
